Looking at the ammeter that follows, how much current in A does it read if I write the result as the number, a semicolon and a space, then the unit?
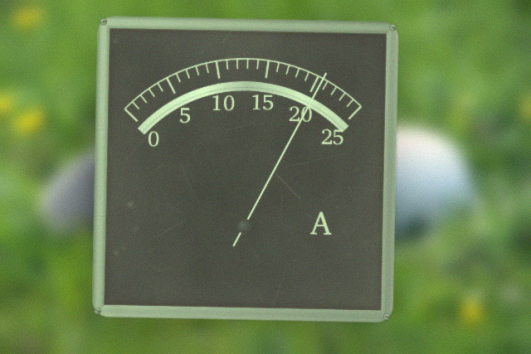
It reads 20.5; A
